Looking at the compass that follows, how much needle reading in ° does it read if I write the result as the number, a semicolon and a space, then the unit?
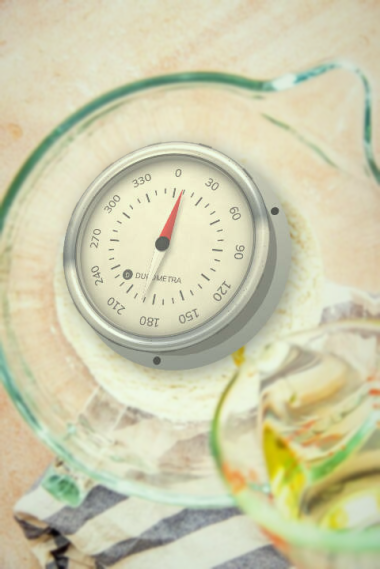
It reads 10; °
